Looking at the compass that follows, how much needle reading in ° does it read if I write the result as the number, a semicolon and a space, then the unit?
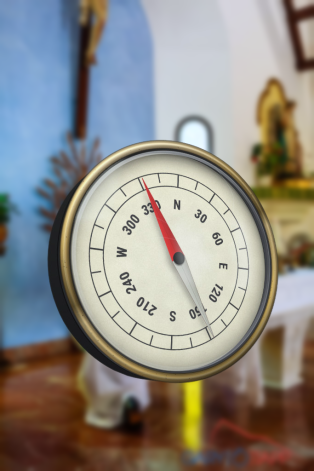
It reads 330; °
